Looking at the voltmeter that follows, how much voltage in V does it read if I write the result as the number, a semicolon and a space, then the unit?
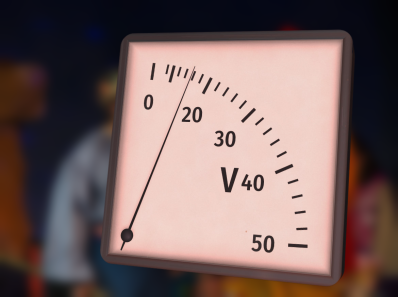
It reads 16; V
